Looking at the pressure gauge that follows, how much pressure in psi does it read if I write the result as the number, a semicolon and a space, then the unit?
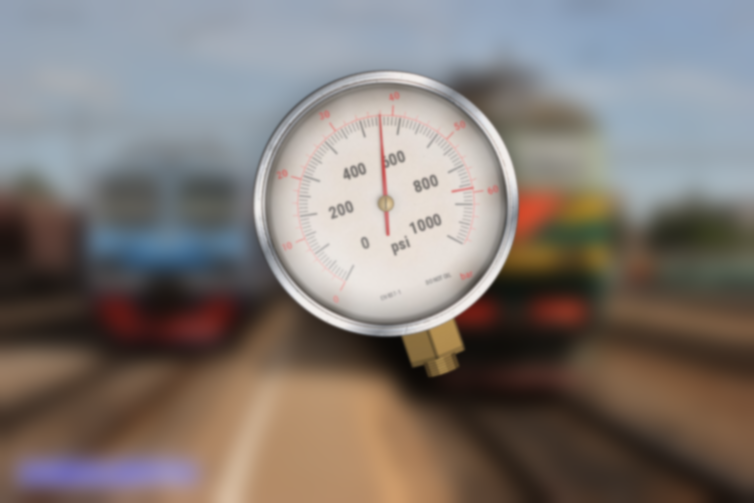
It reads 550; psi
